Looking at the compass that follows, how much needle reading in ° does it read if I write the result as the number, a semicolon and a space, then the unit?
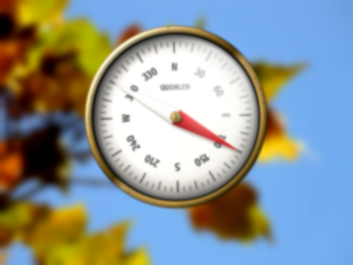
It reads 120; °
